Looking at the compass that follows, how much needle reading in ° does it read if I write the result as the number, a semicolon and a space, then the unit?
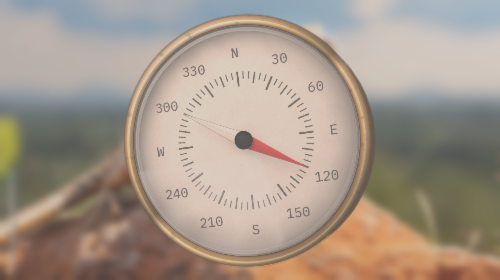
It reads 120; °
